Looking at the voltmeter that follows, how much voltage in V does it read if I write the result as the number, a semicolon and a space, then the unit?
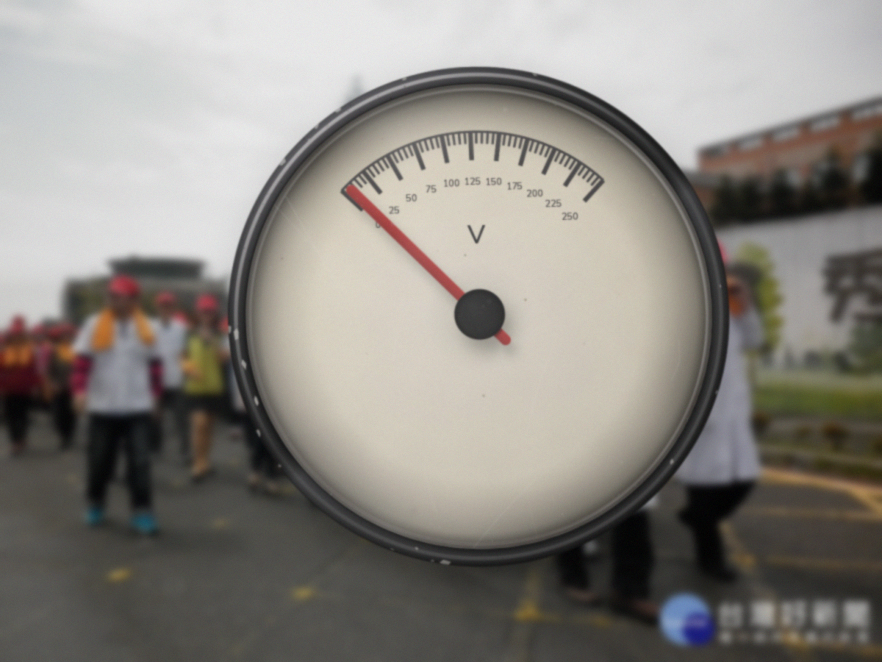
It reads 5; V
